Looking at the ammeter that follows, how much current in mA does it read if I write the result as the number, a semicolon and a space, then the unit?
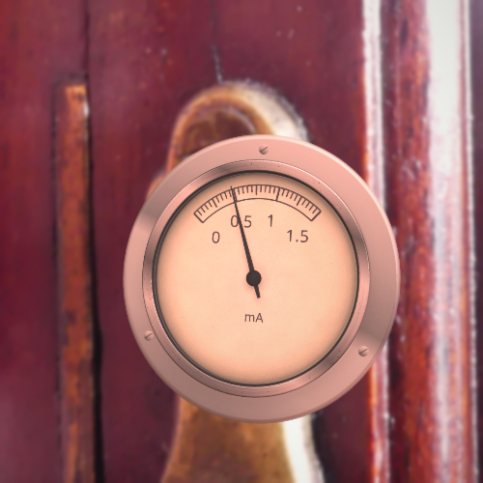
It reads 0.5; mA
